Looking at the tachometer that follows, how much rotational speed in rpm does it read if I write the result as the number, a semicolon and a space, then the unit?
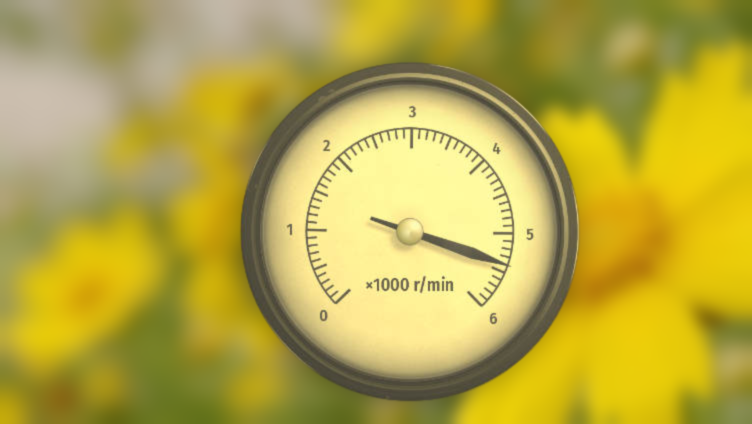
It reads 5400; rpm
